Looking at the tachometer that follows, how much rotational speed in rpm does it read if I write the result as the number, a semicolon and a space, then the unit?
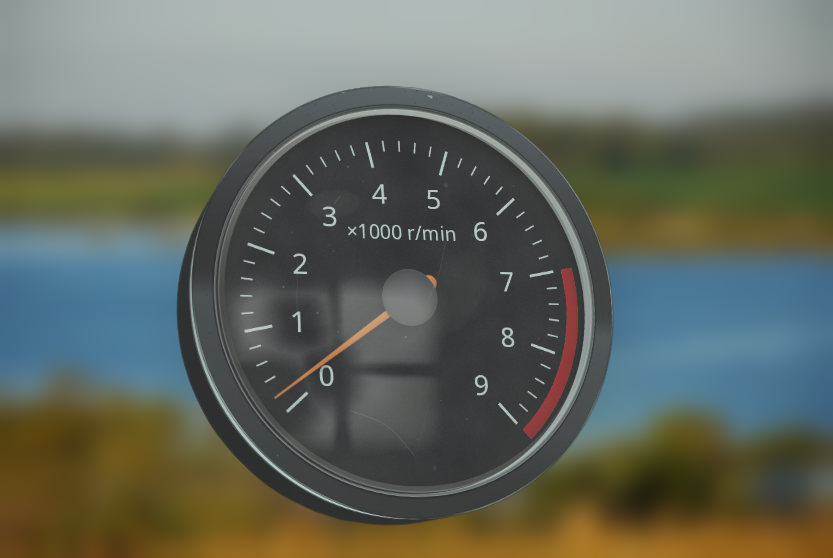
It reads 200; rpm
